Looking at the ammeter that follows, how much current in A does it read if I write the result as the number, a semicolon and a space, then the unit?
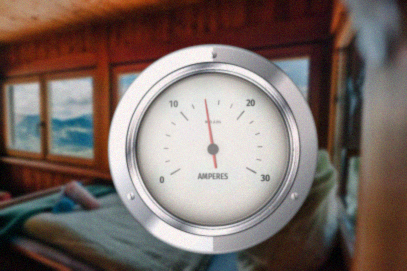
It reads 14; A
